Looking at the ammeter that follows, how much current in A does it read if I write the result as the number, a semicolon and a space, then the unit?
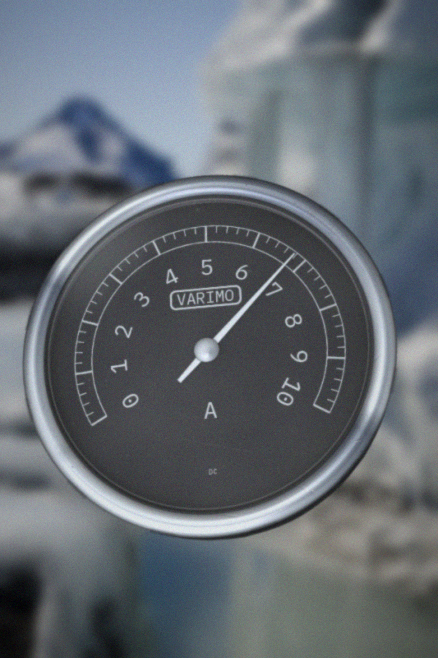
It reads 6.8; A
